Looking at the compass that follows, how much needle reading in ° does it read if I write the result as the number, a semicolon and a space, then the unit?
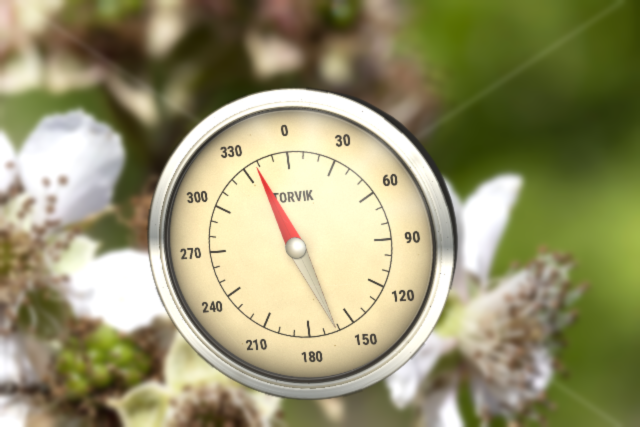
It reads 340; °
